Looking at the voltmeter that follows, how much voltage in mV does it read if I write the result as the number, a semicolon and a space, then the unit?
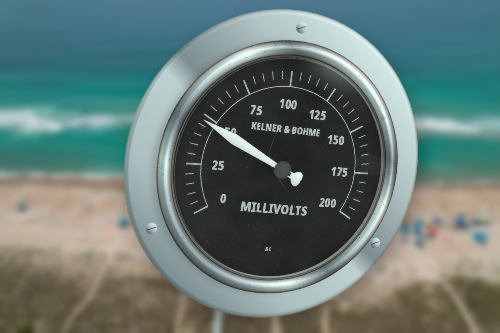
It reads 47.5; mV
